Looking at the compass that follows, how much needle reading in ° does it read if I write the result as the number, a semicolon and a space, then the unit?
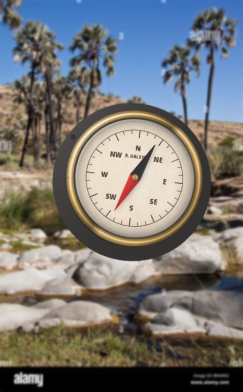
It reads 205; °
